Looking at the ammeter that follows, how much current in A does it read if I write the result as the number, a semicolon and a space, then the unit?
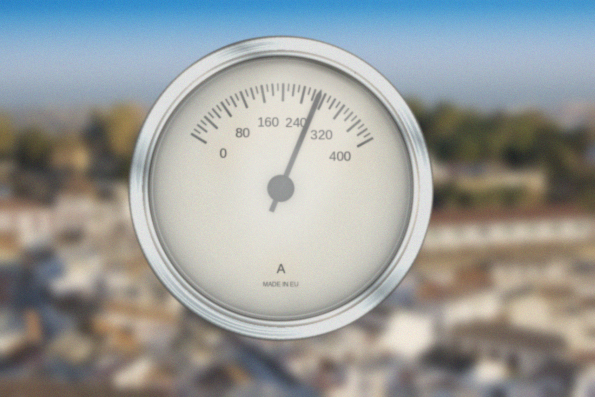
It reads 270; A
